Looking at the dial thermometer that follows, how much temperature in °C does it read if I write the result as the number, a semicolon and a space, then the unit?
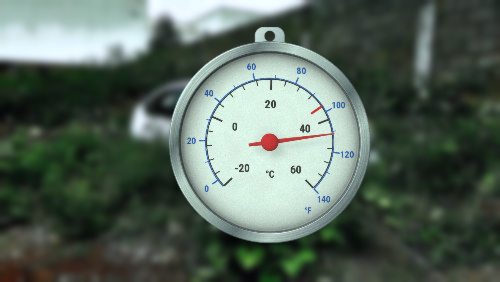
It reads 44; °C
